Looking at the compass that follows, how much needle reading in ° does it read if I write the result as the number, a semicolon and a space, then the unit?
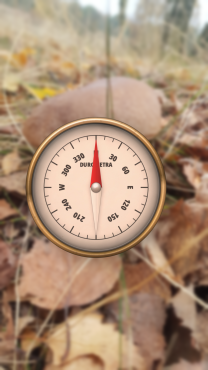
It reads 0; °
